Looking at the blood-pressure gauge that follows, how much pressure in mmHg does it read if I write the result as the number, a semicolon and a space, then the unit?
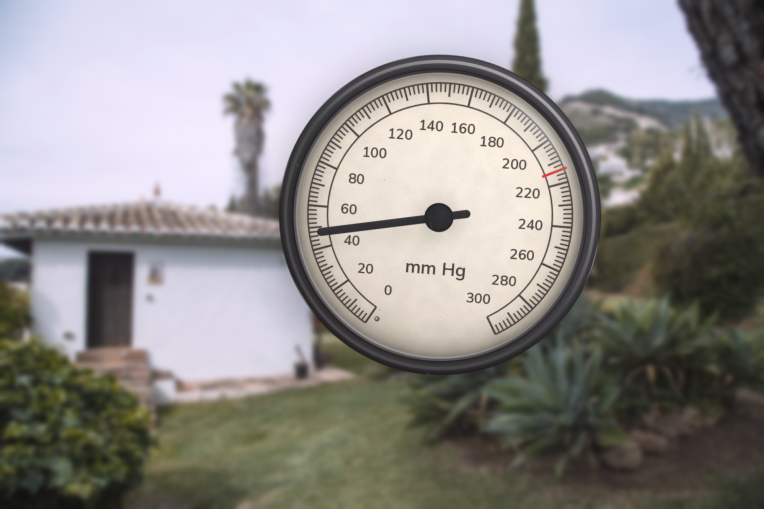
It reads 48; mmHg
